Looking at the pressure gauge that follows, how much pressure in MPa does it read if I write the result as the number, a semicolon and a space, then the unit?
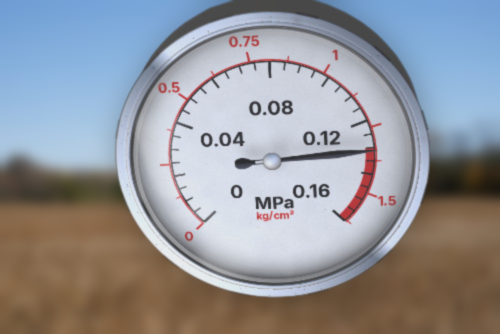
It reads 0.13; MPa
